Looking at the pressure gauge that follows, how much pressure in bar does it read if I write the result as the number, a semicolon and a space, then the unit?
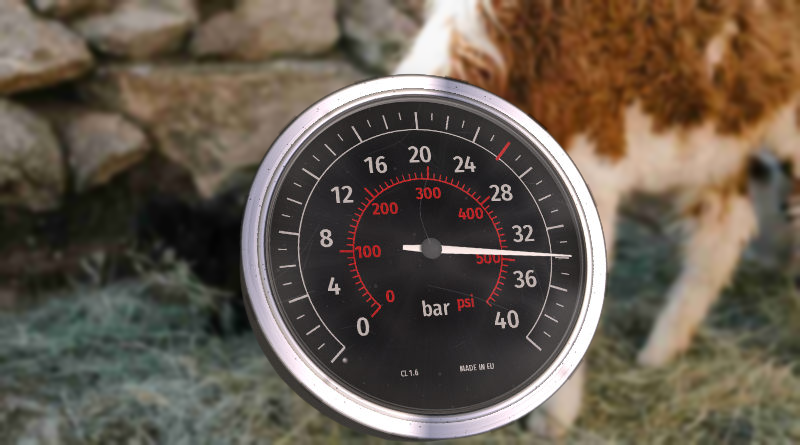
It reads 34; bar
